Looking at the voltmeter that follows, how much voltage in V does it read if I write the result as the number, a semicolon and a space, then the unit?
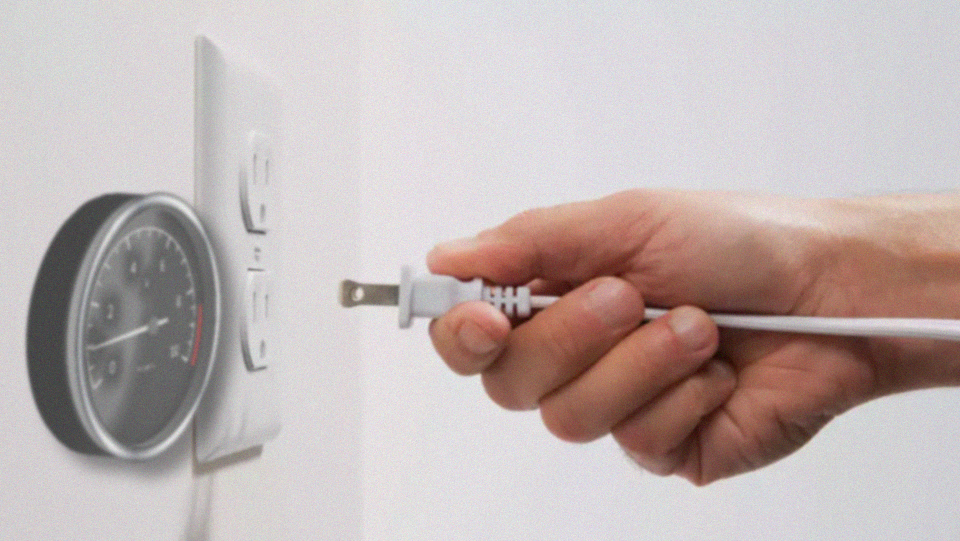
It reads 1; V
